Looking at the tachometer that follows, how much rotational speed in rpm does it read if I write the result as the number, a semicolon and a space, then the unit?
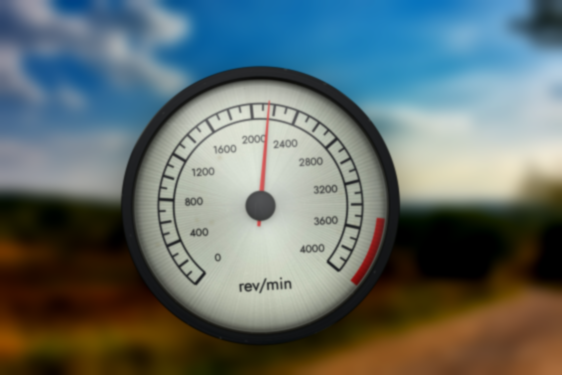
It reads 2150; rpm
